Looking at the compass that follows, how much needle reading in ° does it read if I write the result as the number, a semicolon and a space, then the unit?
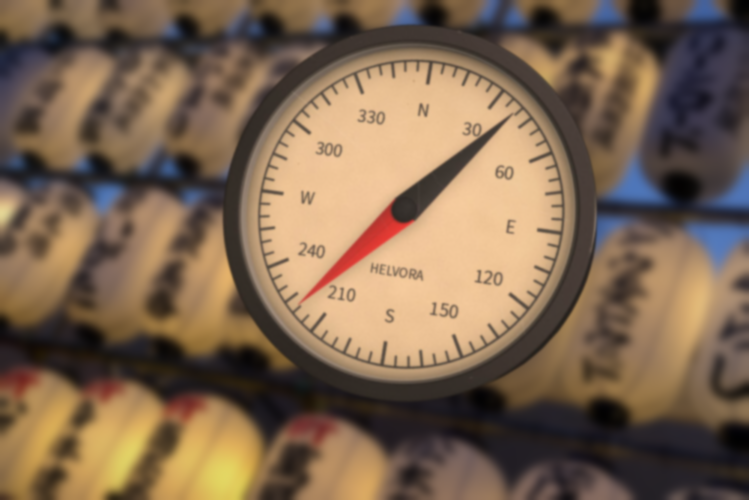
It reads 220; °
